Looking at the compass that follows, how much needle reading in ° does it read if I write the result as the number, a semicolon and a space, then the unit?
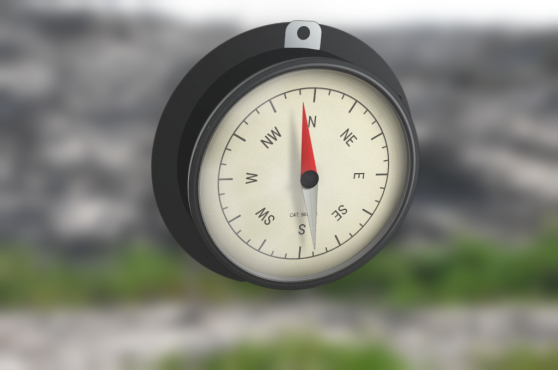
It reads 350; °
